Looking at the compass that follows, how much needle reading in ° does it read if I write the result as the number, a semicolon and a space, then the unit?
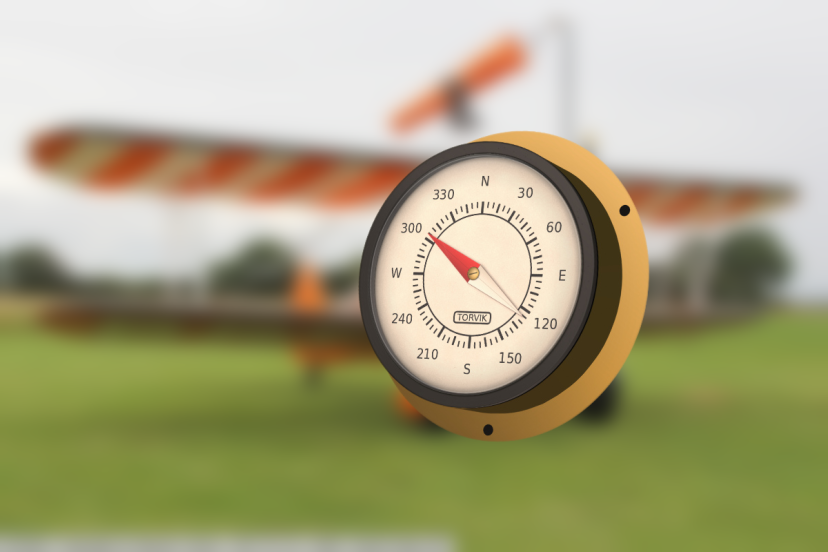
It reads 305; °
